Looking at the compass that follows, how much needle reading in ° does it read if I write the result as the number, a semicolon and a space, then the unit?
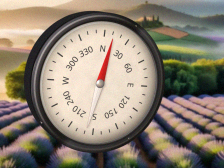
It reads 10; °
